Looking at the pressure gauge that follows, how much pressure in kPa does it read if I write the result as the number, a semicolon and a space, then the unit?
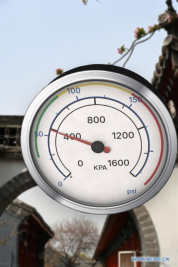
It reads 400; kPa
